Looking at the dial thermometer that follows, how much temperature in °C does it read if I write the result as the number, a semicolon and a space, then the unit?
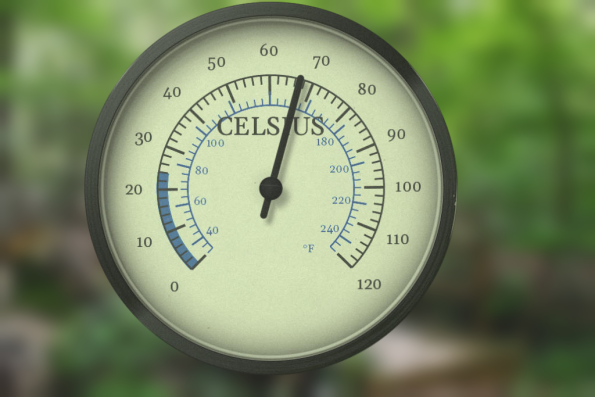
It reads 67; °C
